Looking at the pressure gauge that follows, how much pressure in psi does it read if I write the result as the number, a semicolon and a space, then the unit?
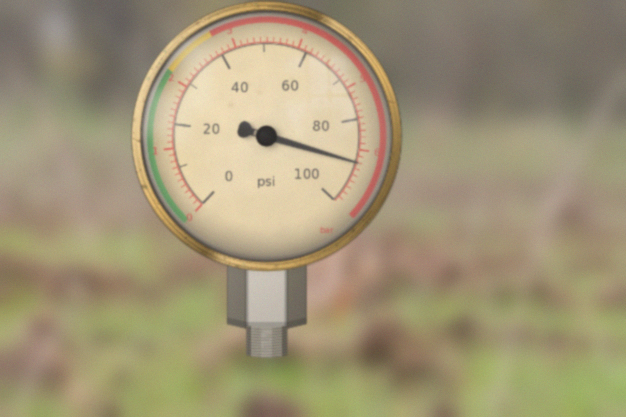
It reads 90; psi
